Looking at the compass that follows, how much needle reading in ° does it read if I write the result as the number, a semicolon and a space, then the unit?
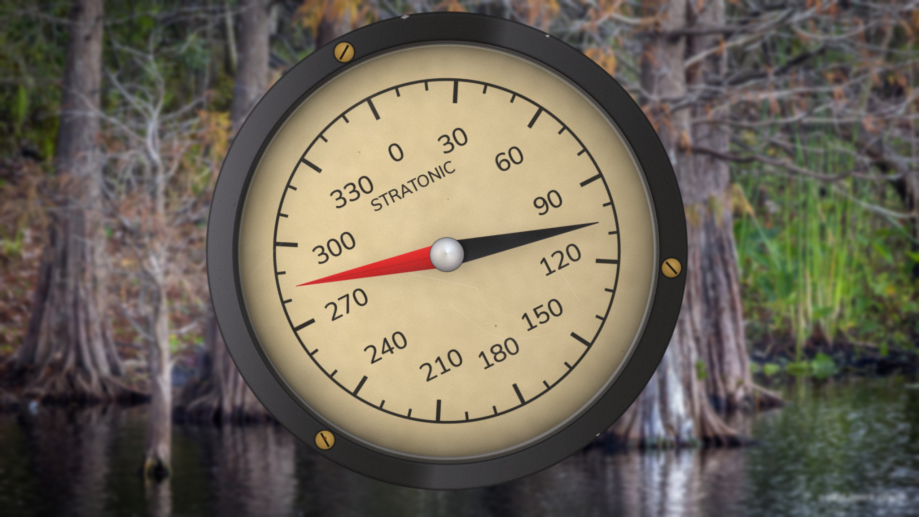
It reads 285; °
